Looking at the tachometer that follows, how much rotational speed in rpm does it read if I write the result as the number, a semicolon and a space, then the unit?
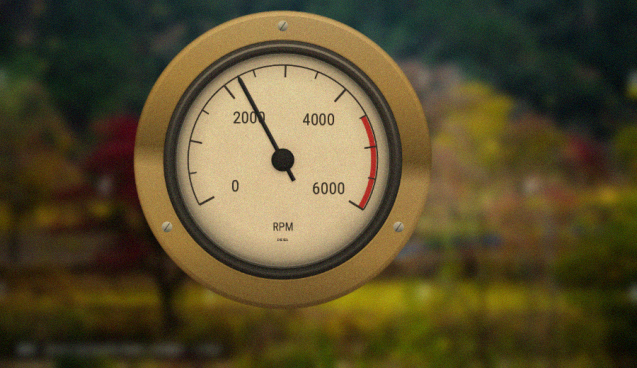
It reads 2250; rpm
